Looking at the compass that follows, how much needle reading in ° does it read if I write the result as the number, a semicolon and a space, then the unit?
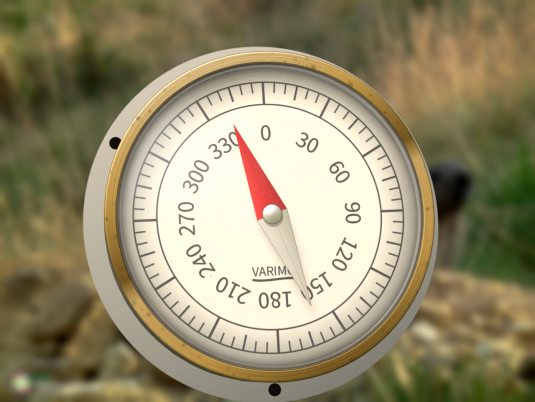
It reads 340; °
